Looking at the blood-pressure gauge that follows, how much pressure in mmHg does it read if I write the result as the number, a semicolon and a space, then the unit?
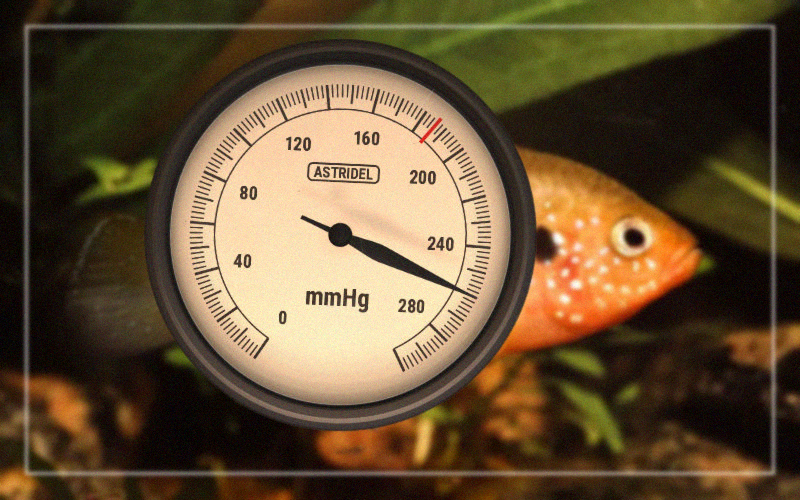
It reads 260; mmHg
